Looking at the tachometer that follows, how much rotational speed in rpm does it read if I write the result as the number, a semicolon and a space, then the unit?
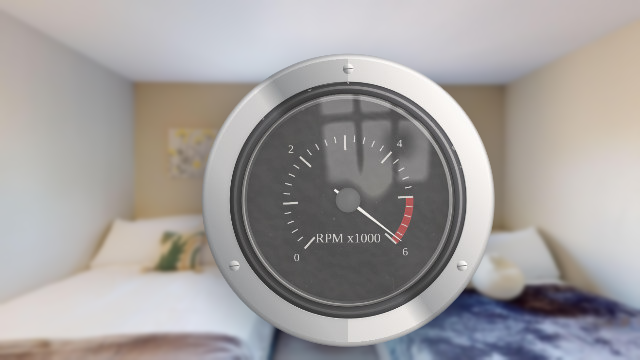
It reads 5900; rpm
